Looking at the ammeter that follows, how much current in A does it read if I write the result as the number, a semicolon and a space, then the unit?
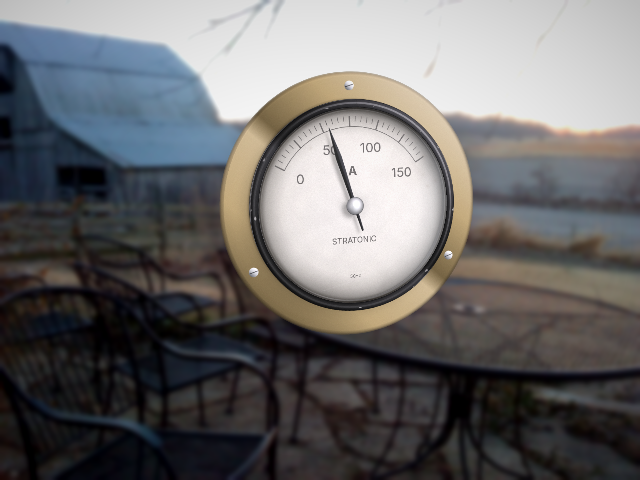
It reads 55; A
